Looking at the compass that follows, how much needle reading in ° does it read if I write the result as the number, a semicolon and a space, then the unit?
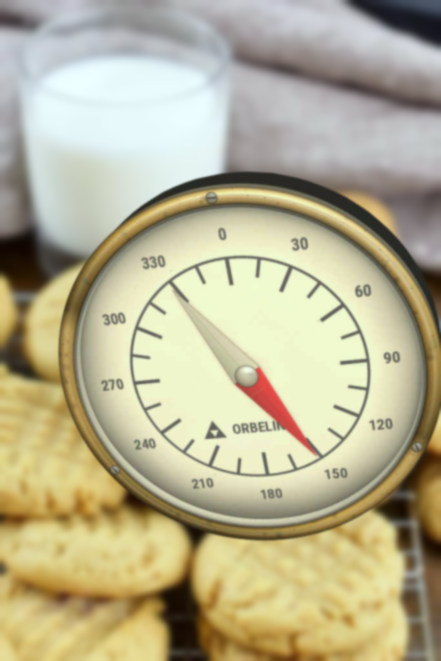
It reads 150; °
